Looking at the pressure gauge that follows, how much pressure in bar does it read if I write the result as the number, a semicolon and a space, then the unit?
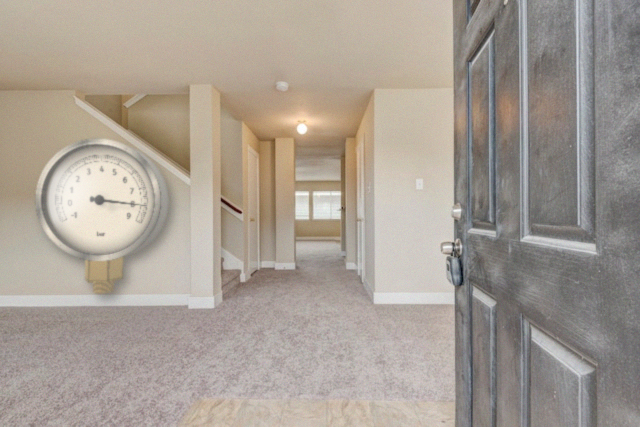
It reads 8; bar
